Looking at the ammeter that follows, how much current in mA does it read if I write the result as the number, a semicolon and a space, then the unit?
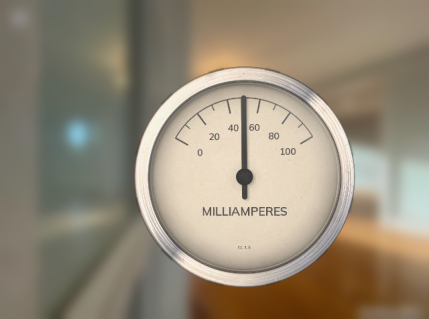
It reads 50; mA
